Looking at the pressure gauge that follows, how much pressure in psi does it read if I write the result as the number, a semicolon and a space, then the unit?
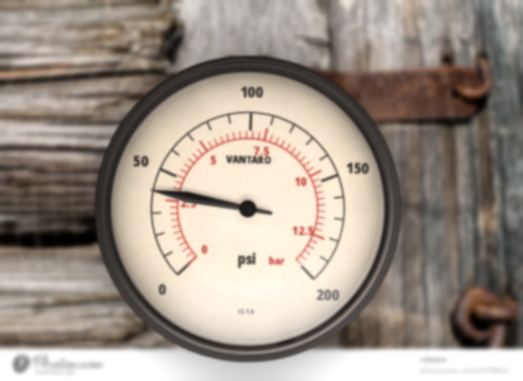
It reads 40; psi
